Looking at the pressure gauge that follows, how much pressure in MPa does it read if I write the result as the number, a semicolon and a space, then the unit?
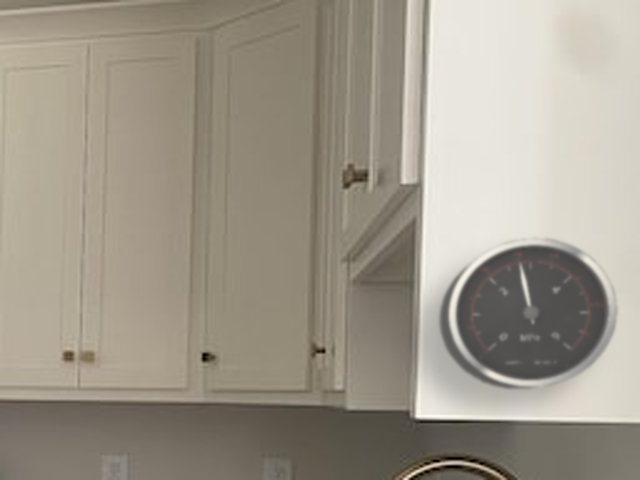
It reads 2.75; MPa
